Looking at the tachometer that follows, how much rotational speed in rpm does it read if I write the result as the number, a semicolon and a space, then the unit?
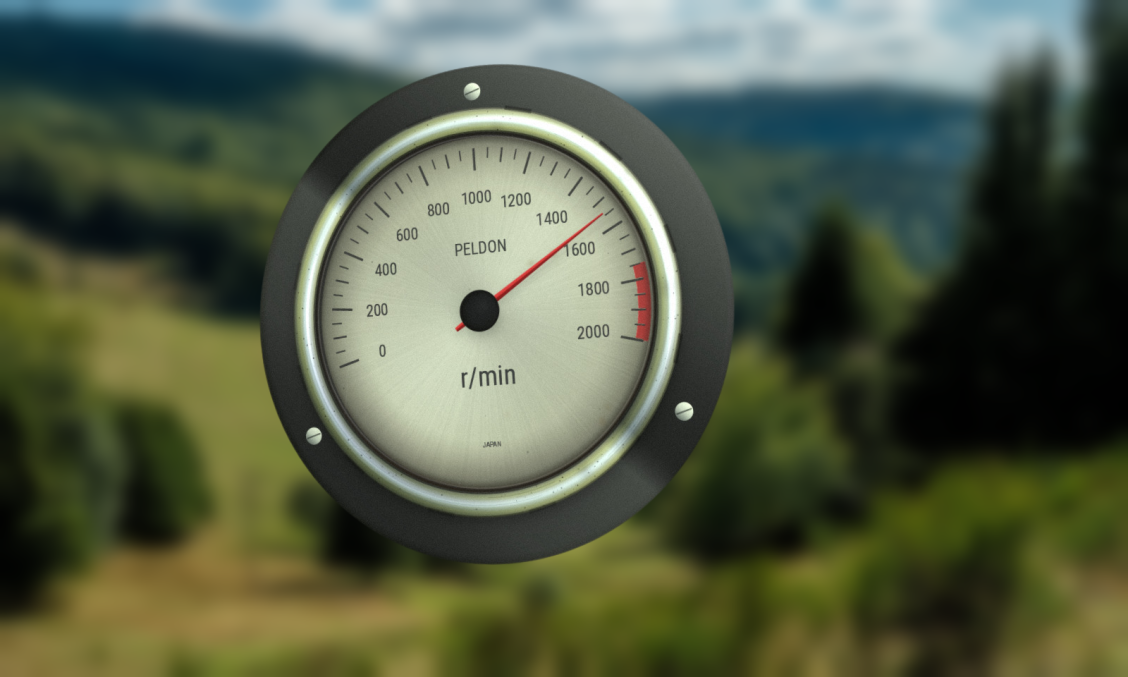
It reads 1550; rpm
